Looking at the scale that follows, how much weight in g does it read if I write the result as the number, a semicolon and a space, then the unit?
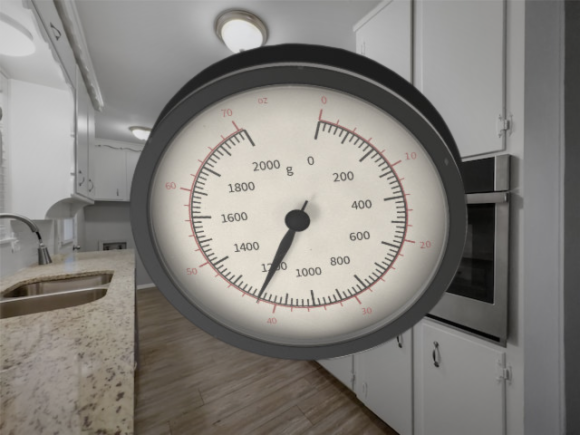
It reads 1200; g
